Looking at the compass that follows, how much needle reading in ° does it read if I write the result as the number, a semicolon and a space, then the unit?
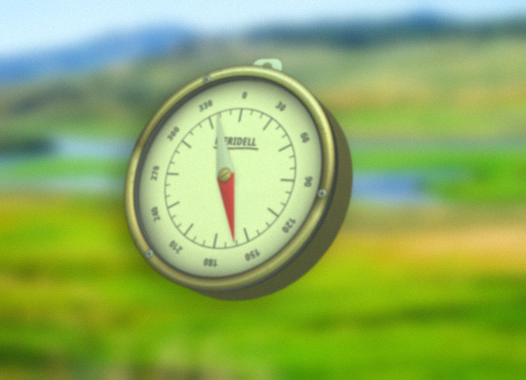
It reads 160; °
